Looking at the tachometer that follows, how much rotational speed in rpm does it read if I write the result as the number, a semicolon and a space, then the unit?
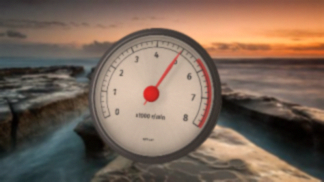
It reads 5000; rpm
